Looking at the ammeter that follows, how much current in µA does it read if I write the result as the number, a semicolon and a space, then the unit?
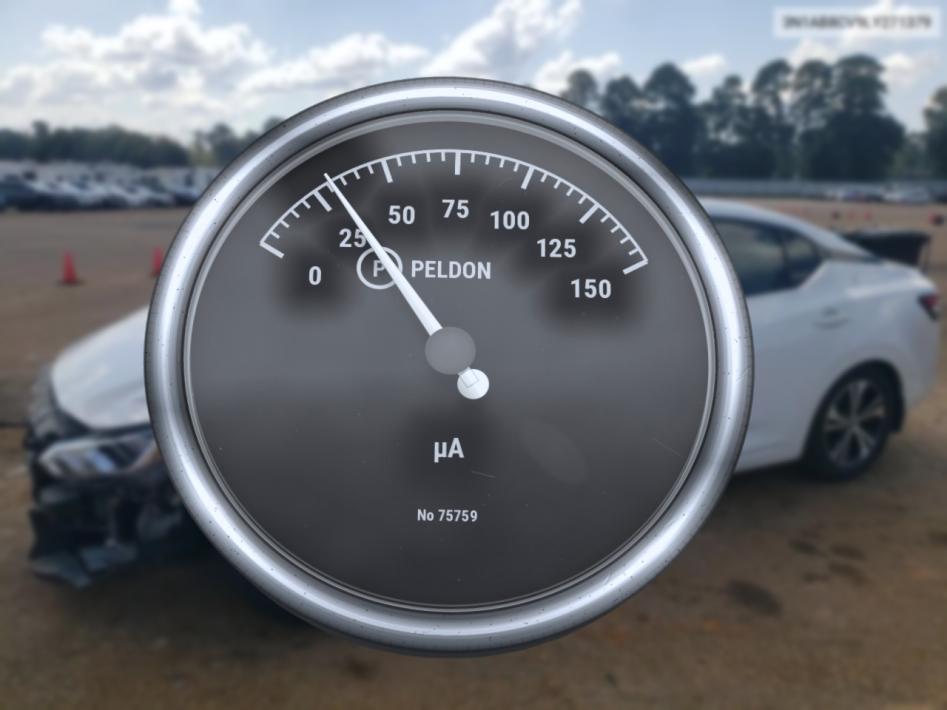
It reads 30; µA
